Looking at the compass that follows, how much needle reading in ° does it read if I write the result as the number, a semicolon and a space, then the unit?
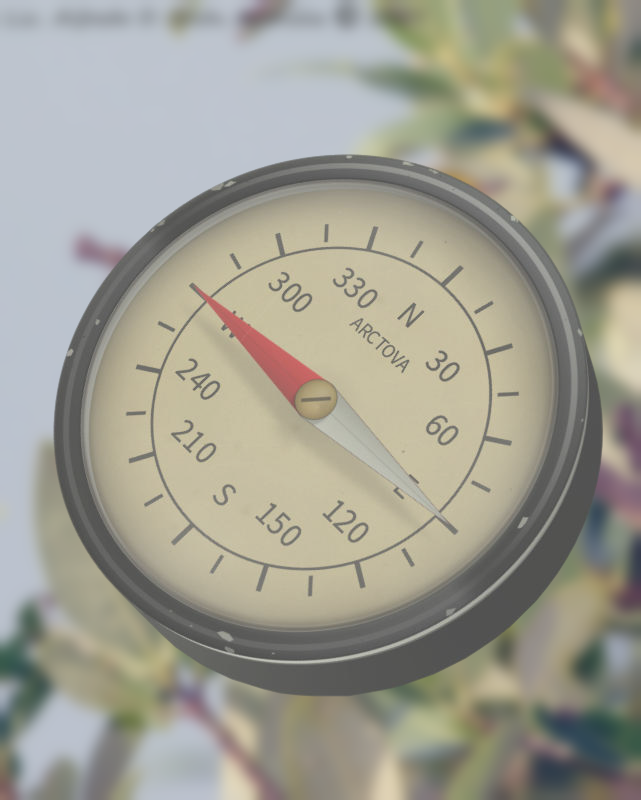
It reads 270; °
